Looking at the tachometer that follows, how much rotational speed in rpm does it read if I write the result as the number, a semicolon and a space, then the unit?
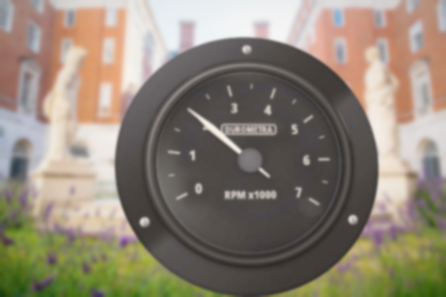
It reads 2000; rpm
